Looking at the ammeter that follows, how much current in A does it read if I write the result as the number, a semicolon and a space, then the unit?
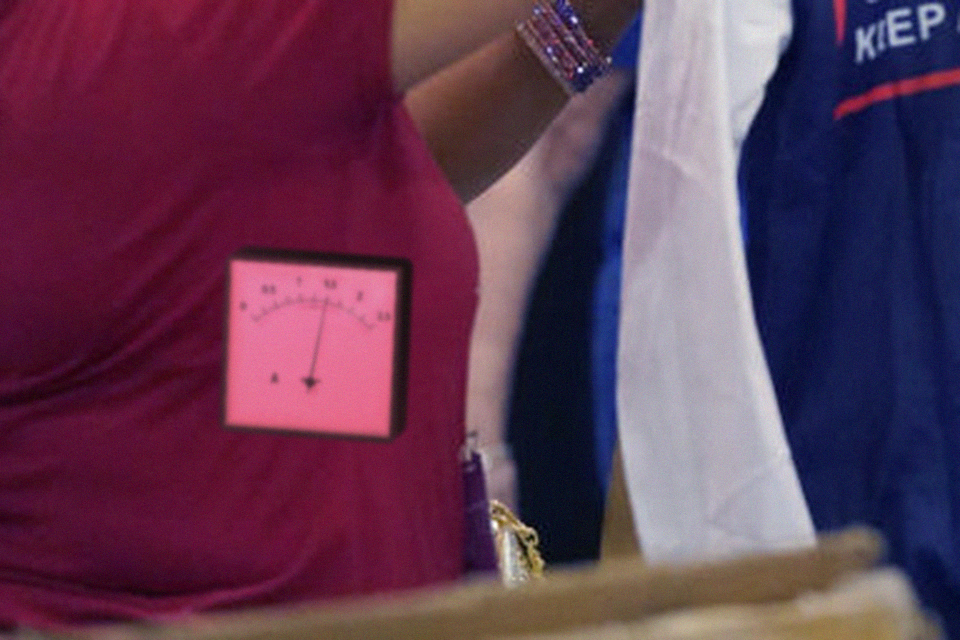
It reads 1.5; A
